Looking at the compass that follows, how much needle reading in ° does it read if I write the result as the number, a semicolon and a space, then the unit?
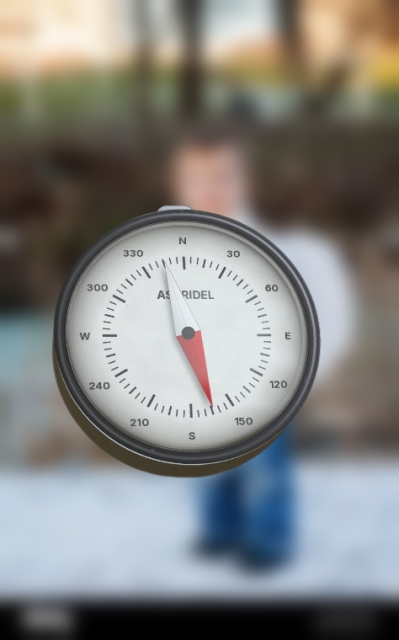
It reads 165; °
